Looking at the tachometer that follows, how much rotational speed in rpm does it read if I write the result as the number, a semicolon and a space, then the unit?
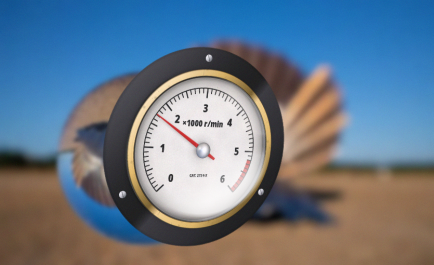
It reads 1700; rpm
